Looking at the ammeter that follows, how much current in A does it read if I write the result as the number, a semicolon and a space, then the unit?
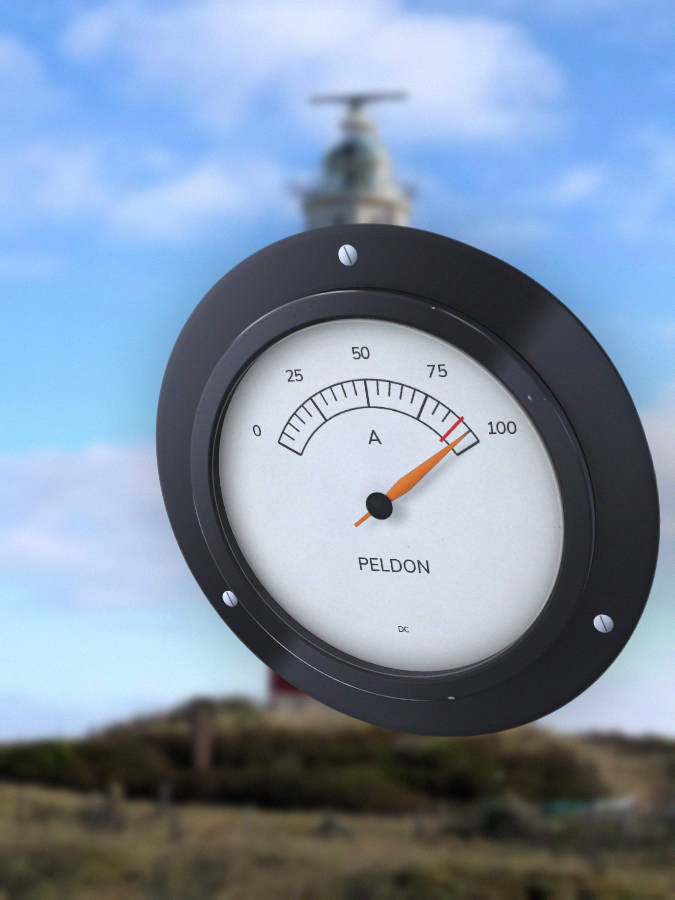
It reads 95; A
